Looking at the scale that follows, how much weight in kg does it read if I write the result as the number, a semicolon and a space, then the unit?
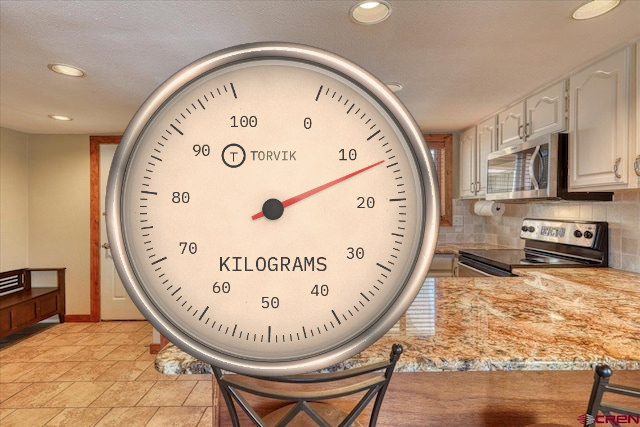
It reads 14; kg
